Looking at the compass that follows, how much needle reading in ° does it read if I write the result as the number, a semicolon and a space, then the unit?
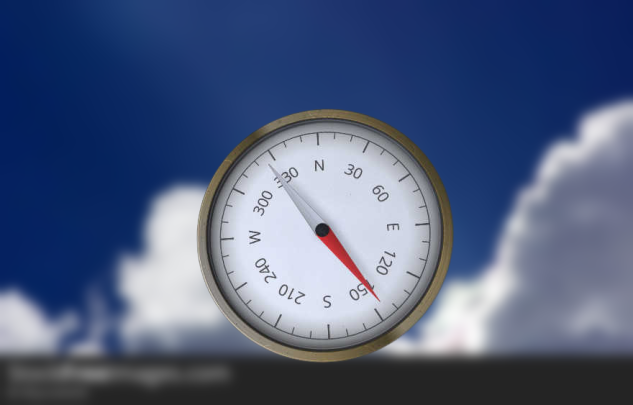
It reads 145; °
